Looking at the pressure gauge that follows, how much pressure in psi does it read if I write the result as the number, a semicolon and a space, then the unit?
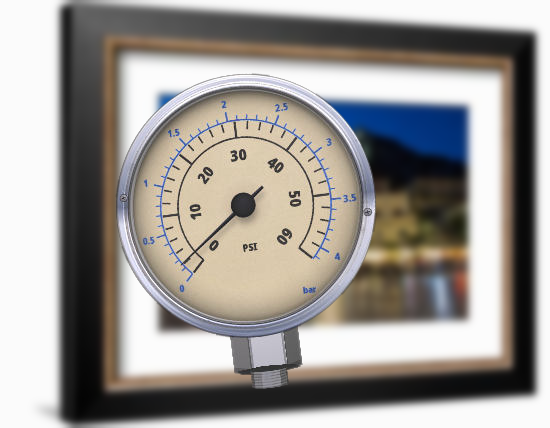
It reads 2; psi
